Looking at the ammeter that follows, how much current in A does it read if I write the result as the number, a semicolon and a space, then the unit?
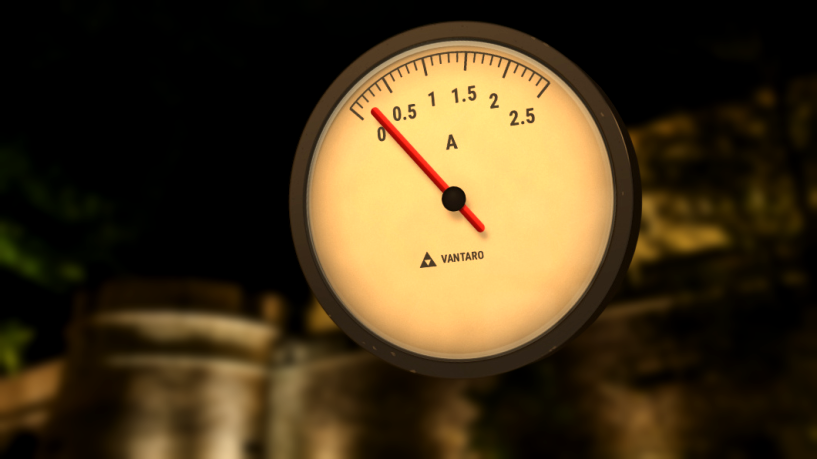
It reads 0.2; A
